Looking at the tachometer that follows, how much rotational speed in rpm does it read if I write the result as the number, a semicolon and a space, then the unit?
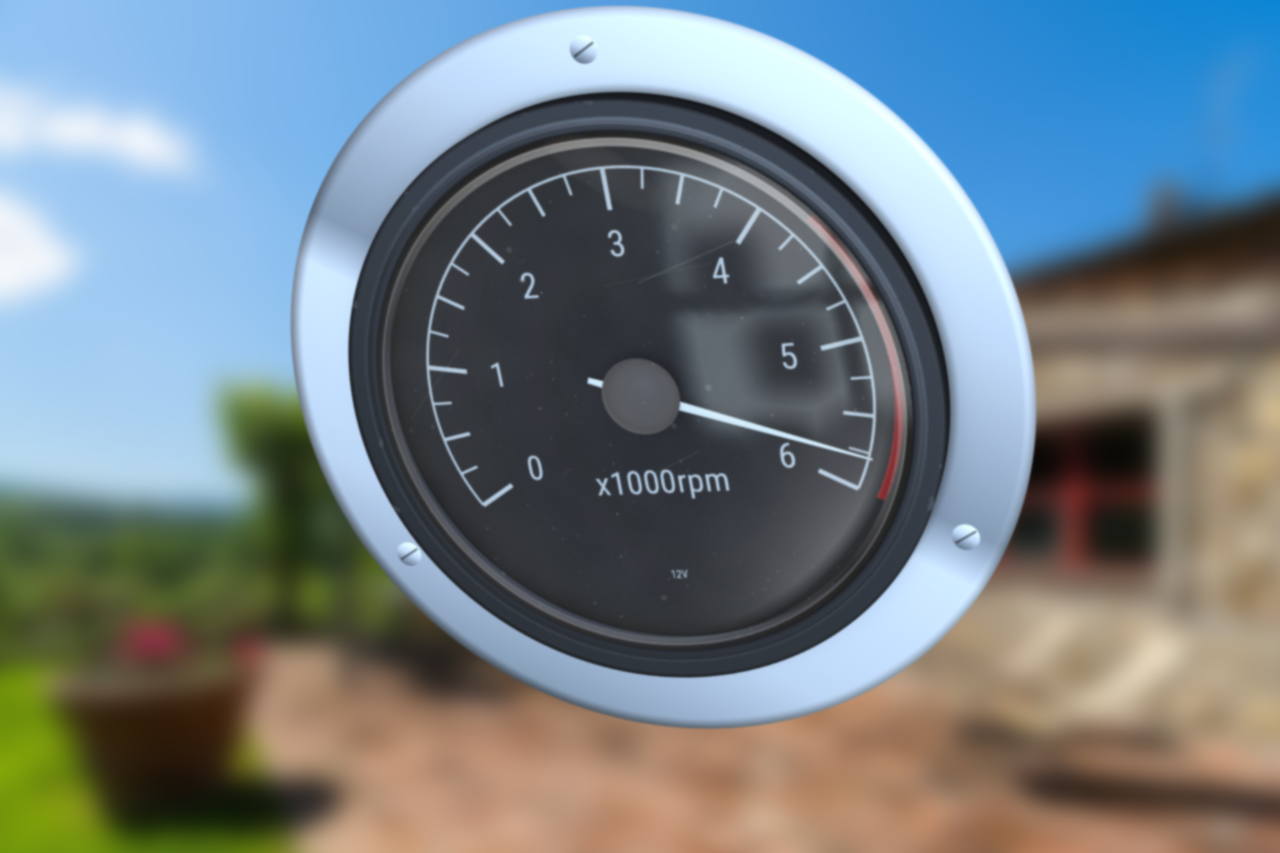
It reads 5750; rpm
